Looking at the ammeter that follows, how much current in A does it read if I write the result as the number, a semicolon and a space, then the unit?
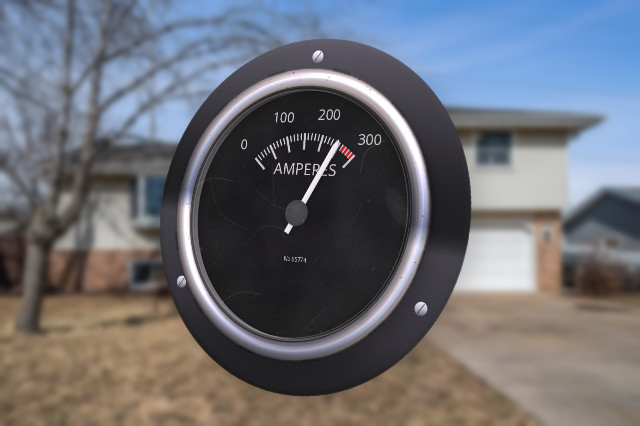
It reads 250; A
